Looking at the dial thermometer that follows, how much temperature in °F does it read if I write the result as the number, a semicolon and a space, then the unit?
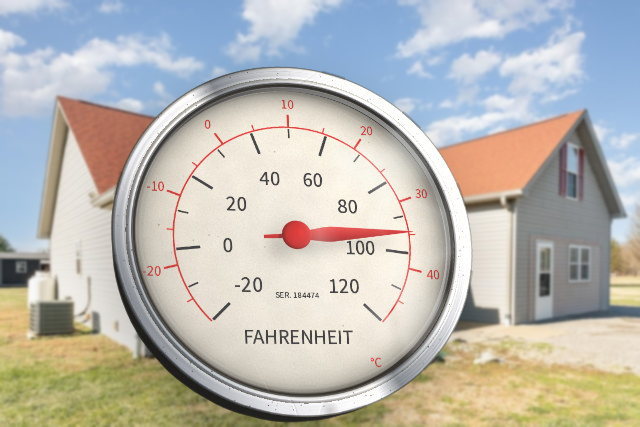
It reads 95; °F
